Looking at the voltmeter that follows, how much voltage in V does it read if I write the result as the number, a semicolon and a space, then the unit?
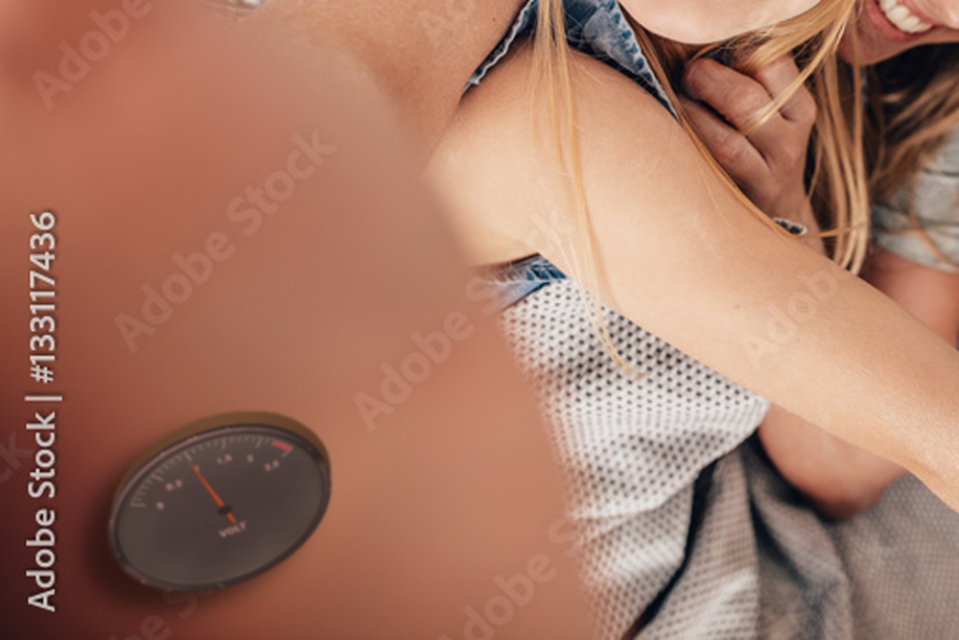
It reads 1; V
